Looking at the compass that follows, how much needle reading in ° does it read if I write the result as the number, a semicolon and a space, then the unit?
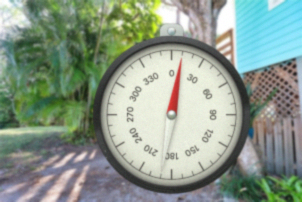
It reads 10; °
